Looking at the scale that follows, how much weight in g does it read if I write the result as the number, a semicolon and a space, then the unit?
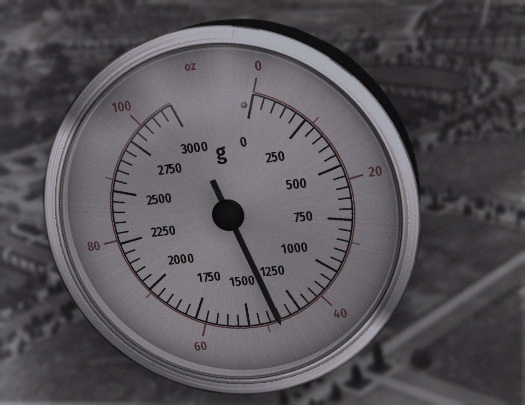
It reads 1350; g
